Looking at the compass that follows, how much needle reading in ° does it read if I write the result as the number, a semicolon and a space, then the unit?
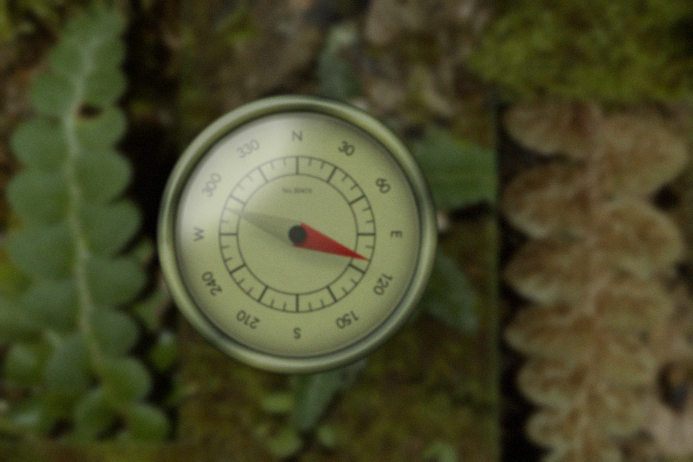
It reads 110; °
